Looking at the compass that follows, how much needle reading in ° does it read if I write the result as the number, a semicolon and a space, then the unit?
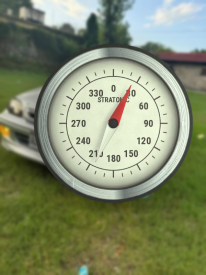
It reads 25; °
